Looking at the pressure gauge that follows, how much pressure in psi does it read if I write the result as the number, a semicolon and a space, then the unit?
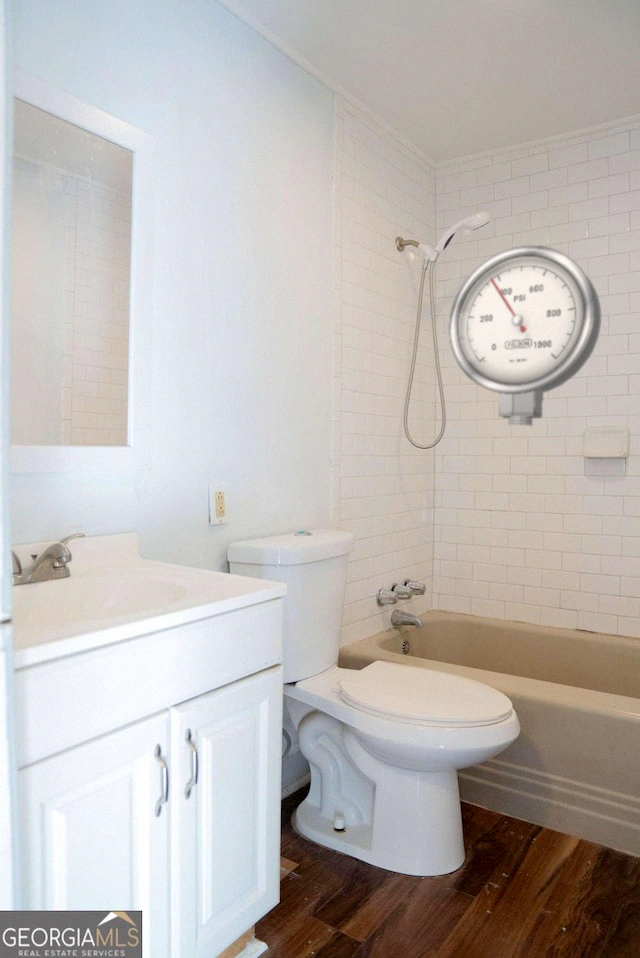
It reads 375; psi
